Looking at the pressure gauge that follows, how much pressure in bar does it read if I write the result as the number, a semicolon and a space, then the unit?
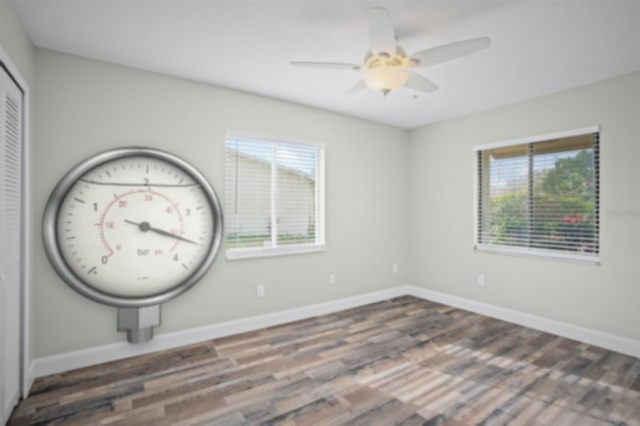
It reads 3.6; bar
